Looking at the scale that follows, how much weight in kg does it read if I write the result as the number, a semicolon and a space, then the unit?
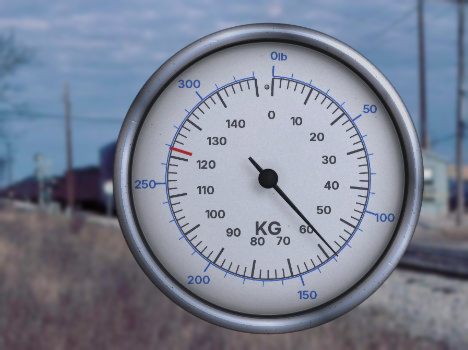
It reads 58; kg
